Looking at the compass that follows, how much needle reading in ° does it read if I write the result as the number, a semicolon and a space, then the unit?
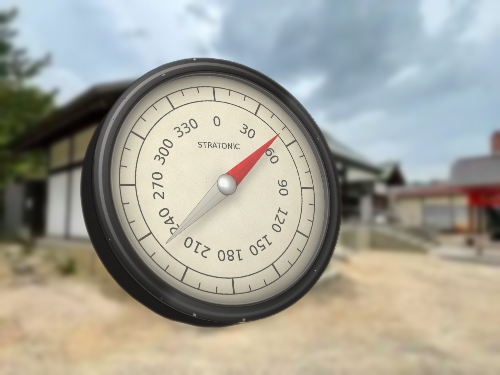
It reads 50; °
